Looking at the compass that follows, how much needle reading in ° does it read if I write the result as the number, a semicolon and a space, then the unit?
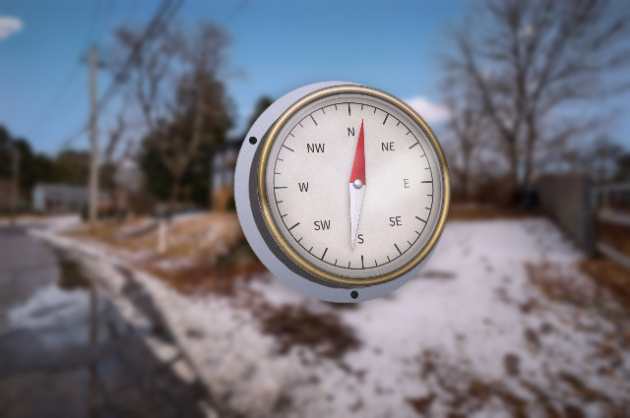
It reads 10; °
